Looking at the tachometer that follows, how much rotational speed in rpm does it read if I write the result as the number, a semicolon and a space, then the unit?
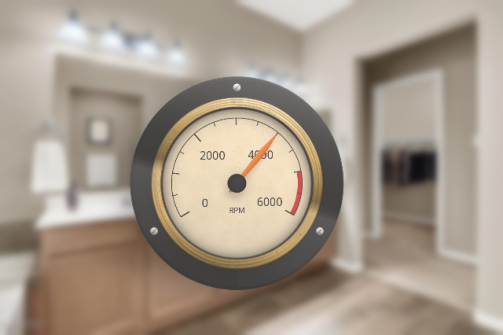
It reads 4000; rpm
